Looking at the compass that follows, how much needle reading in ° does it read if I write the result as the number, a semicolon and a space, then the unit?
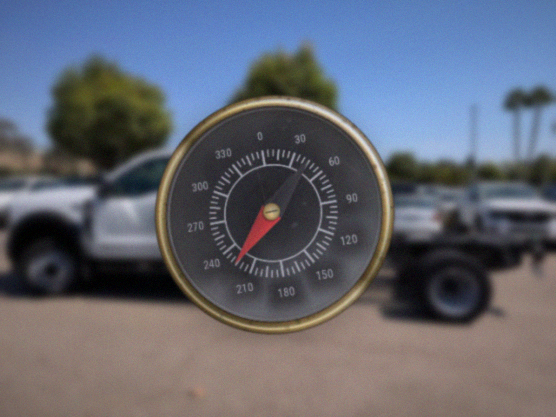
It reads 225; °
